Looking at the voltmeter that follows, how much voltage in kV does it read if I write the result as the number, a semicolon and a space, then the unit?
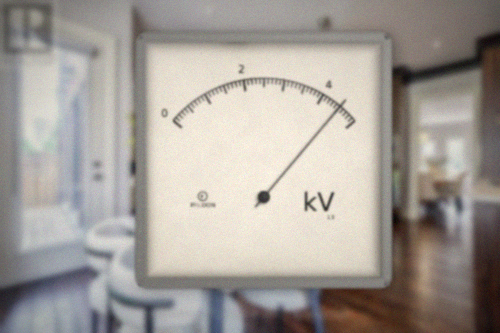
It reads 4.5; kV
